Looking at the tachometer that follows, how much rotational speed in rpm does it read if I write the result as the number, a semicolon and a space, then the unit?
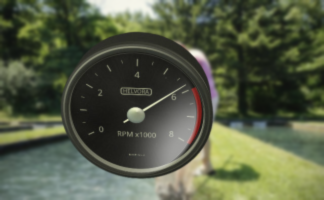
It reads 5750; rpm
